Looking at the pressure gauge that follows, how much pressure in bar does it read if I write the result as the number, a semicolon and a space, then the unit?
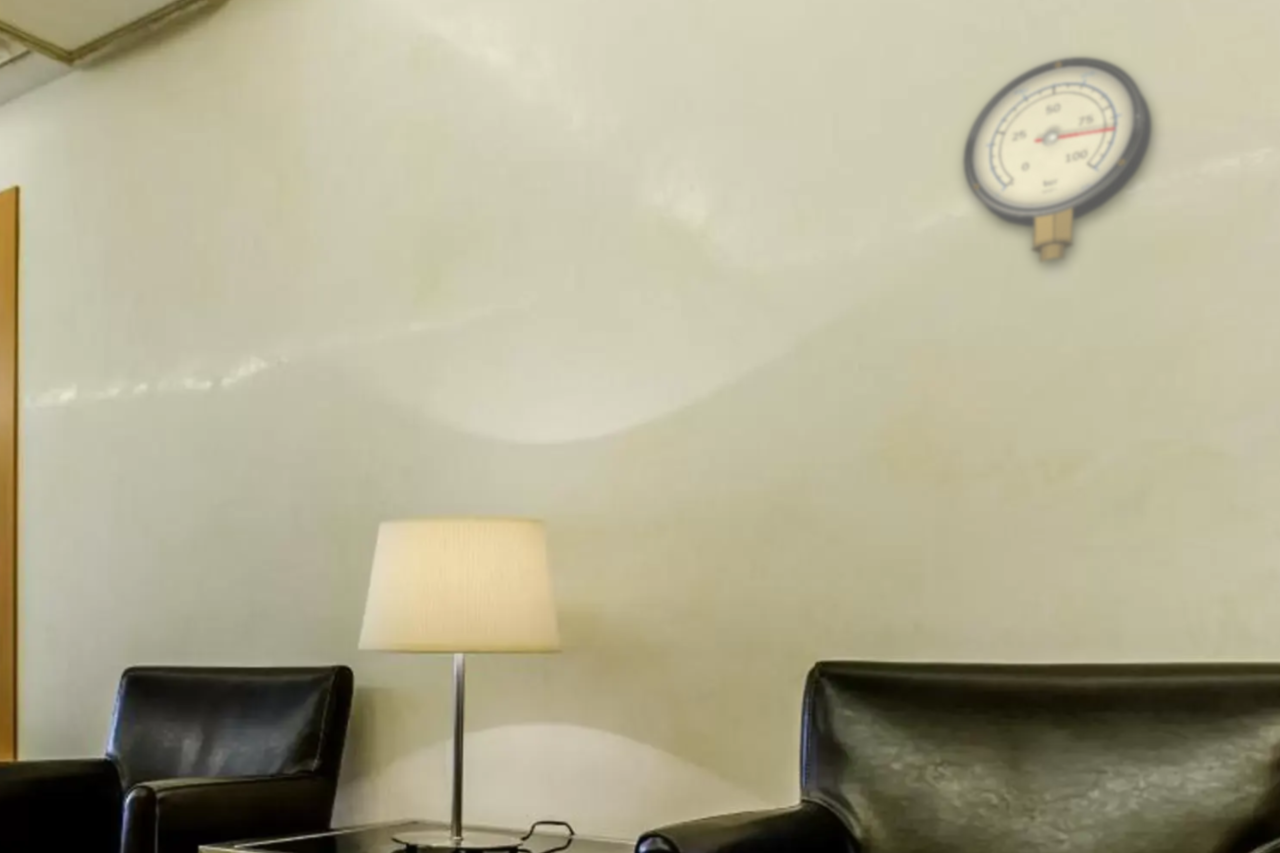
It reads 85; bar
